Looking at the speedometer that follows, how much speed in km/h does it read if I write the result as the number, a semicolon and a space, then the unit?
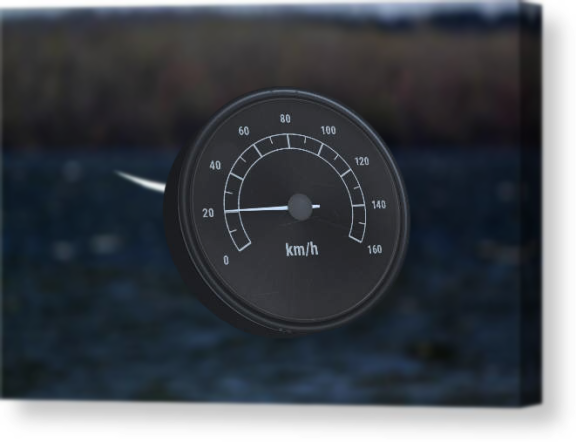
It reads 20; km/h
